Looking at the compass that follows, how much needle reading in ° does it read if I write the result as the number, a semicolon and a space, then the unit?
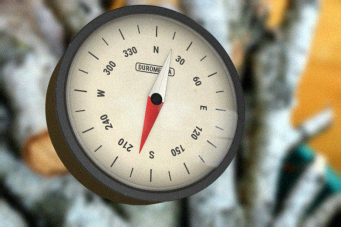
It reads 195; °
